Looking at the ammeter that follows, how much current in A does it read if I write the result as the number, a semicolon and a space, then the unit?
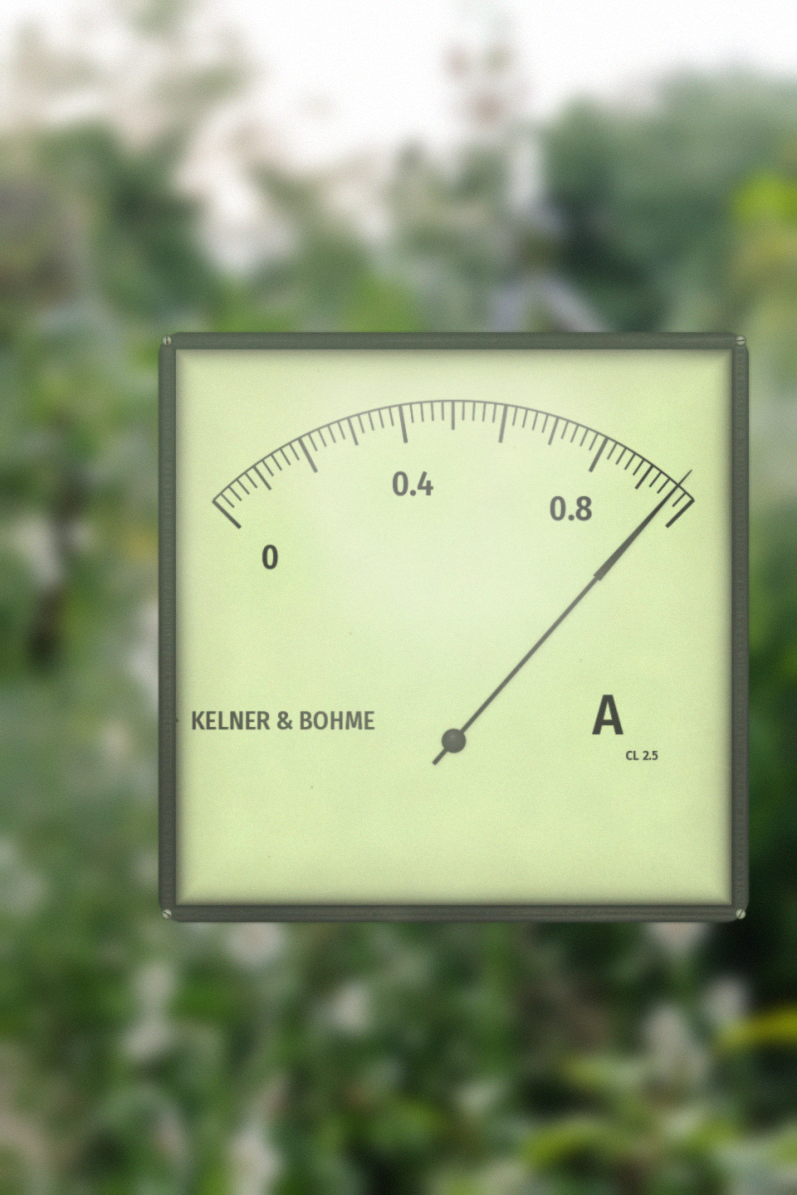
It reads 0.96; A
